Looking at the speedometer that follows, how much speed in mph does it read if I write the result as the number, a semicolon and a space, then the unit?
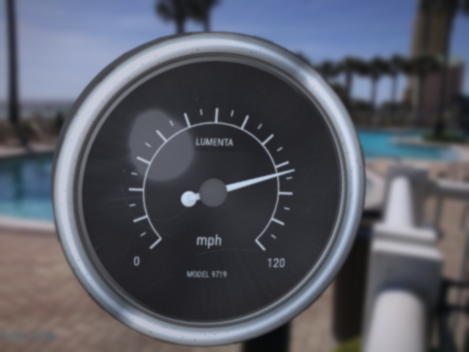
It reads 92.5; mph
